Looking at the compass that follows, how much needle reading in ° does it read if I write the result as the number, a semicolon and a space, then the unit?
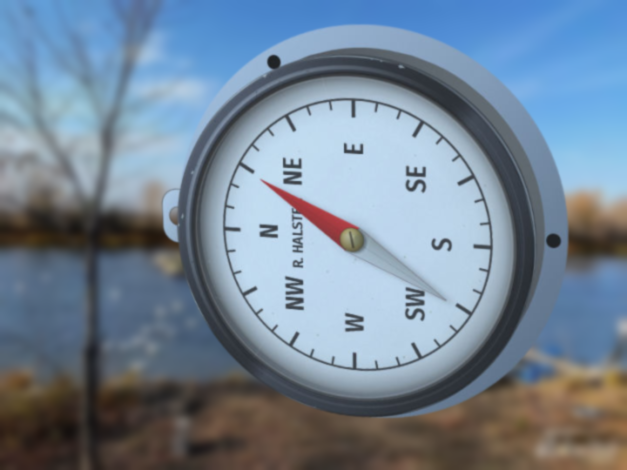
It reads 30; °
